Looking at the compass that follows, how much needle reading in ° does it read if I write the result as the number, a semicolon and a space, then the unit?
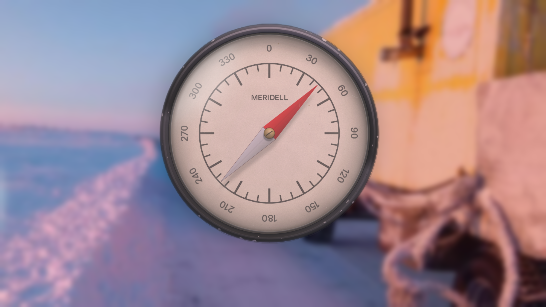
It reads 45; °
